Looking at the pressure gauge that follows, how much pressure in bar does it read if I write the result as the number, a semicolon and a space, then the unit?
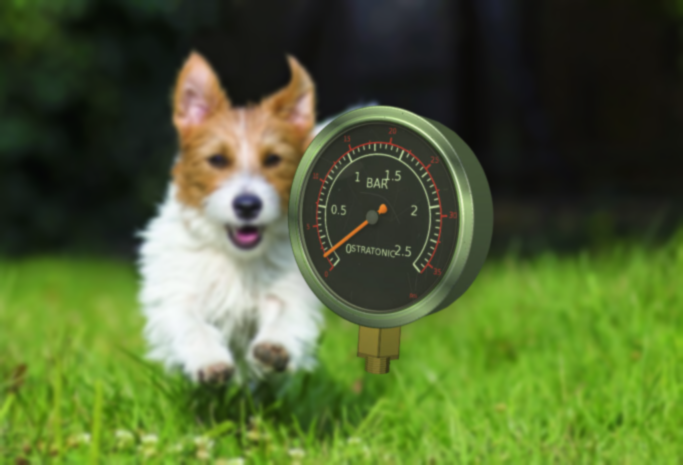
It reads 0.1; bar
